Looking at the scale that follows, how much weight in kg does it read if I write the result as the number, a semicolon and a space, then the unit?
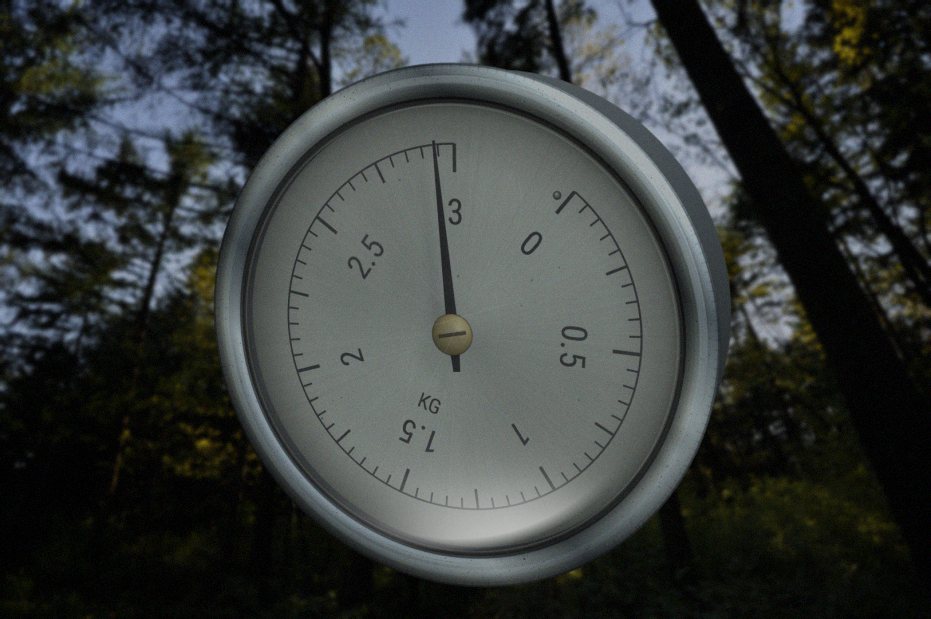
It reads 2.95; kg
